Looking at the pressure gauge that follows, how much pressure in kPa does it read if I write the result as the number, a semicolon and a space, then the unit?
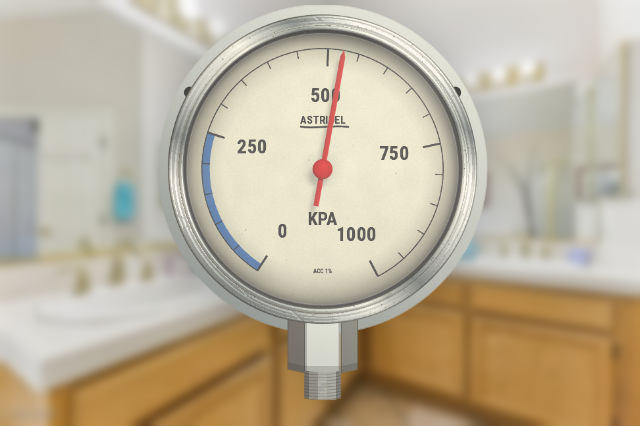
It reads 525; kPa
